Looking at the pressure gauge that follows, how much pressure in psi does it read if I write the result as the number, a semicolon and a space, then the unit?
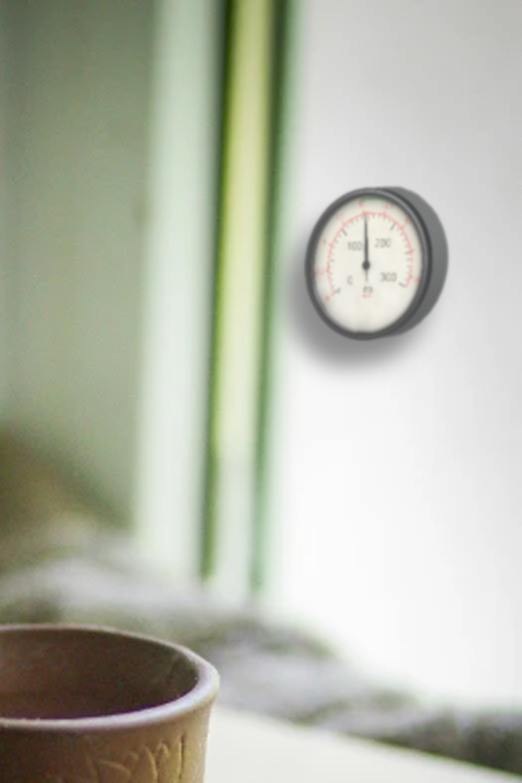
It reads 150; psi
